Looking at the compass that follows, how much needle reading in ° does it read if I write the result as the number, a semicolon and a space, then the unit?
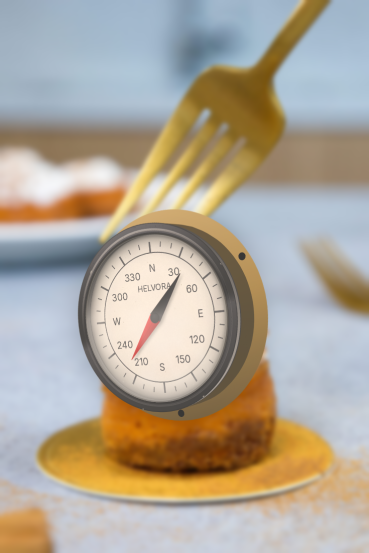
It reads 220; °
